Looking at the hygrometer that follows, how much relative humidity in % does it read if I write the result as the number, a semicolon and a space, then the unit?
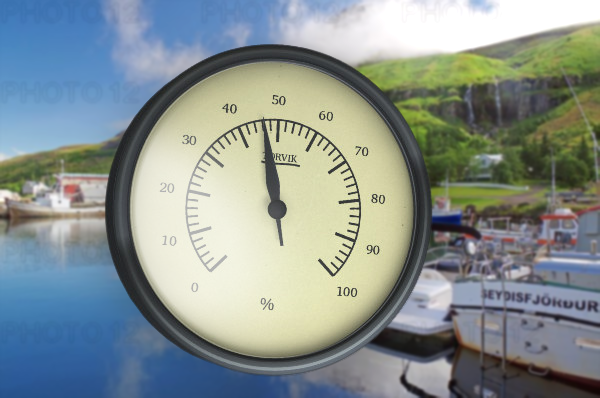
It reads 46; %
